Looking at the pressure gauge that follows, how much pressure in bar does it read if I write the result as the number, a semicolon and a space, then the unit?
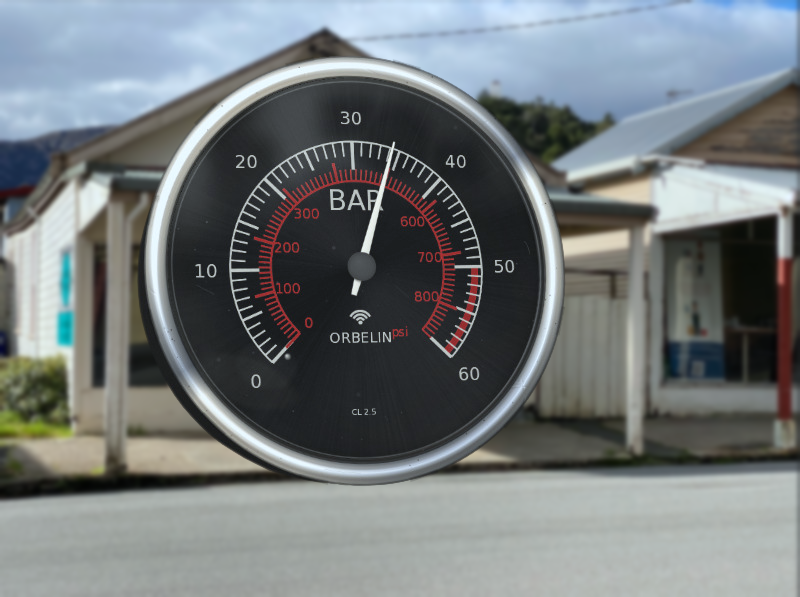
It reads 34; bar
